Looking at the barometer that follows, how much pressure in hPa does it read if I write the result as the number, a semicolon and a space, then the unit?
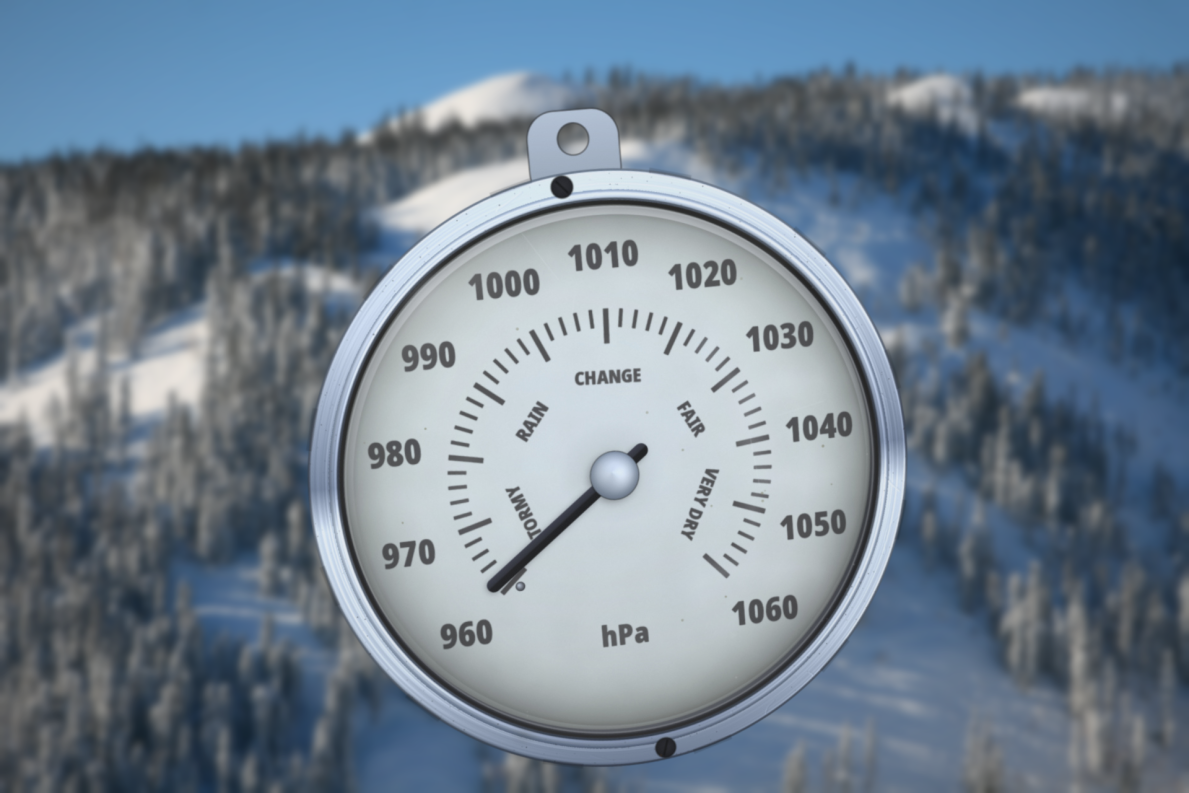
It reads 962; hPa
